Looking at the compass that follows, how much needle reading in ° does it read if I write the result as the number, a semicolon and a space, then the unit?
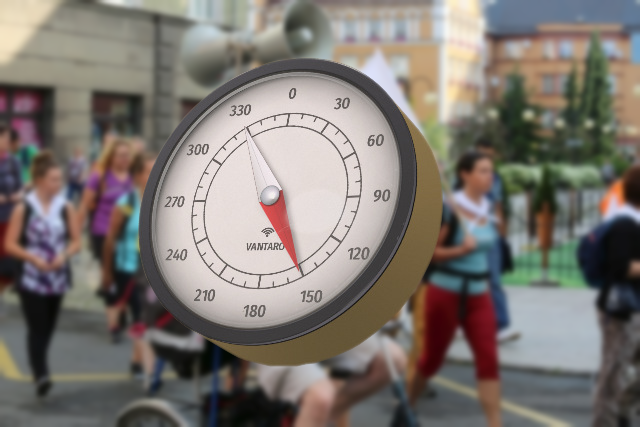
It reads 150; °
